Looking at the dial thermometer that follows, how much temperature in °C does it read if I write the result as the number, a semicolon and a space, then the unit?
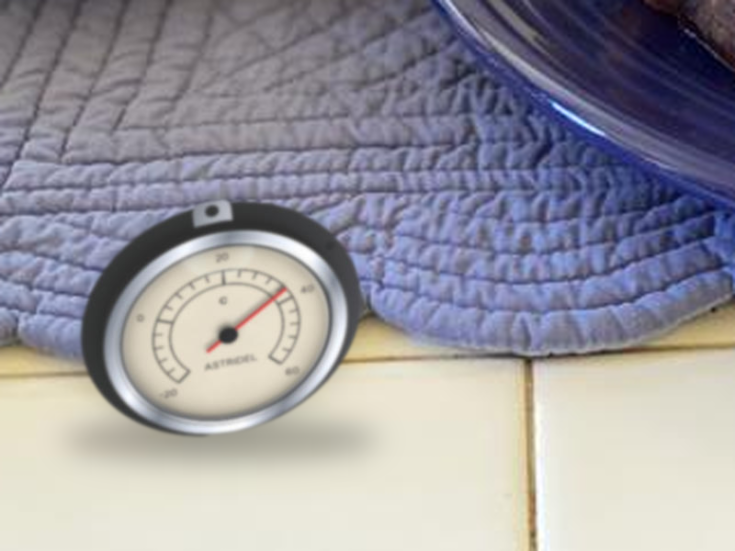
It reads 36; °C
